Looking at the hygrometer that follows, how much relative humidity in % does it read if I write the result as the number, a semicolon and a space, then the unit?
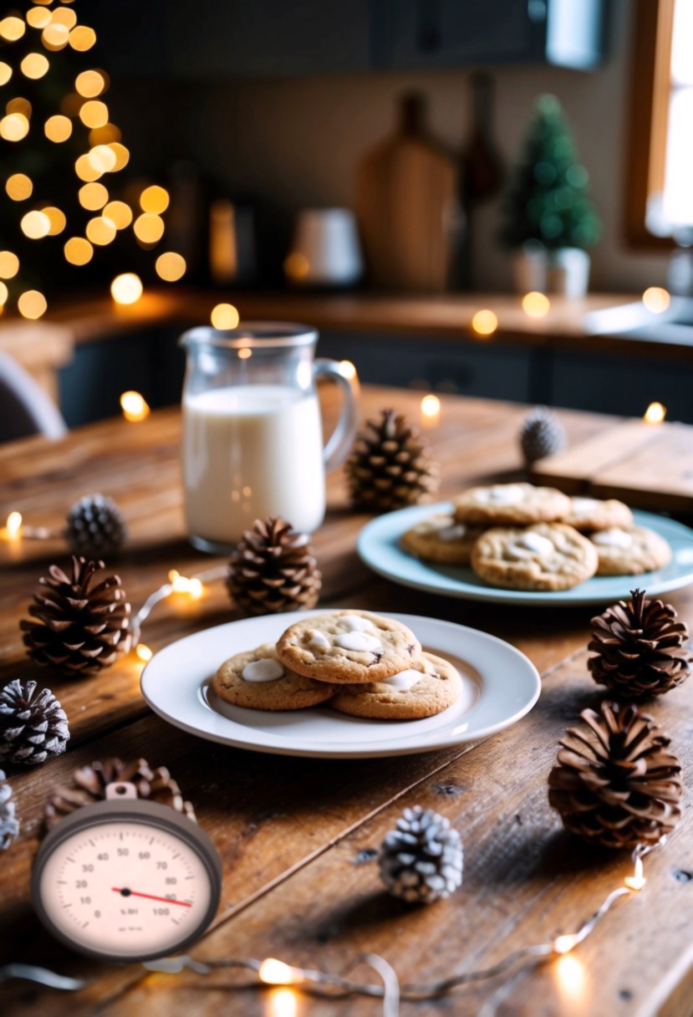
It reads 90; %
